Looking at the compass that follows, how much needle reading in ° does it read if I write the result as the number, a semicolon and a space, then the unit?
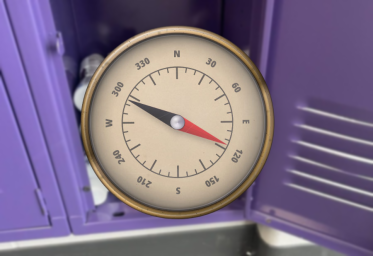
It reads 115; °
